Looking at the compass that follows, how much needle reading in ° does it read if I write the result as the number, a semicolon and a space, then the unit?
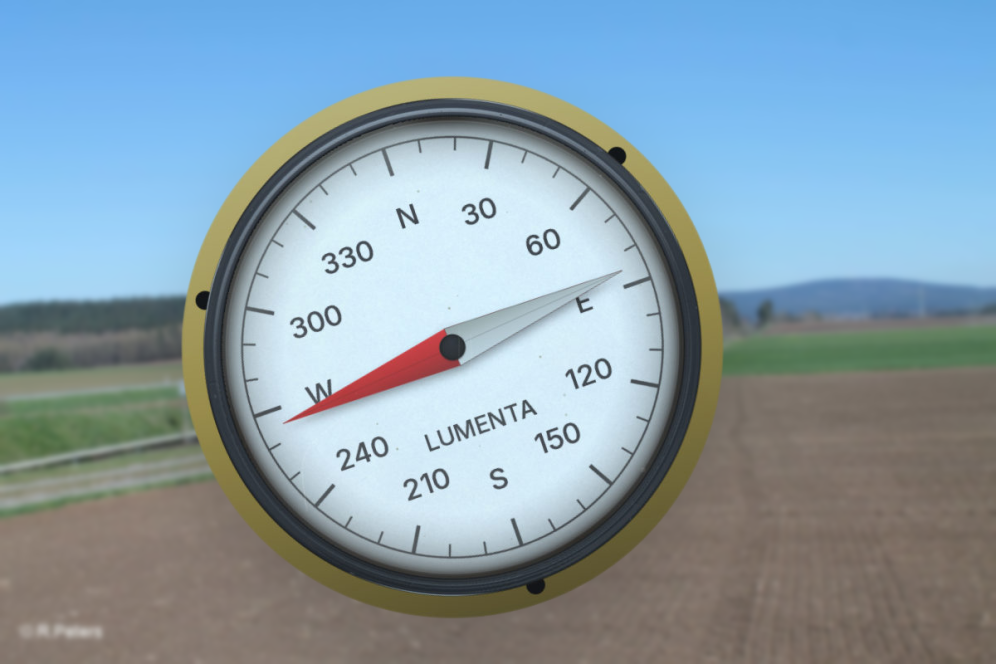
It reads 265; °
